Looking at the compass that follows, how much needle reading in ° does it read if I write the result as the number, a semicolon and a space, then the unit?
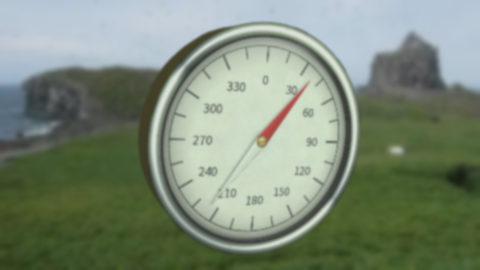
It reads 37.5; °
